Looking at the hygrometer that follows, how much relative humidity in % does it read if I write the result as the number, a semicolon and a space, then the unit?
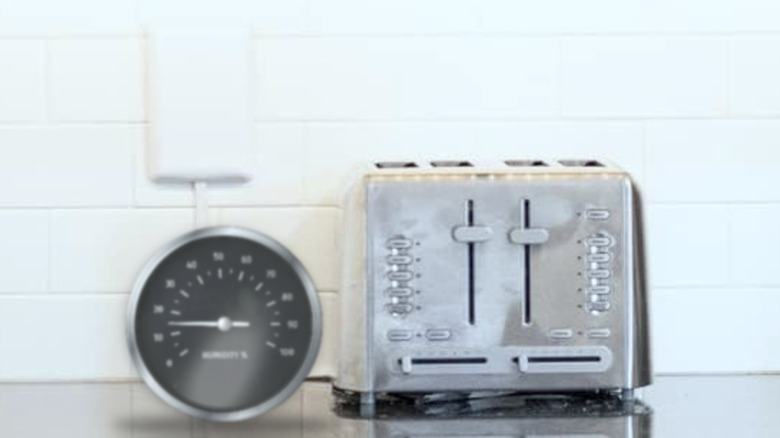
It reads 15; %
